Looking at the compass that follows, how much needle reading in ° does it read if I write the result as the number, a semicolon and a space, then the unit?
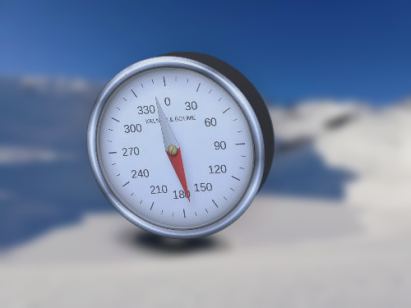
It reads 170; °
